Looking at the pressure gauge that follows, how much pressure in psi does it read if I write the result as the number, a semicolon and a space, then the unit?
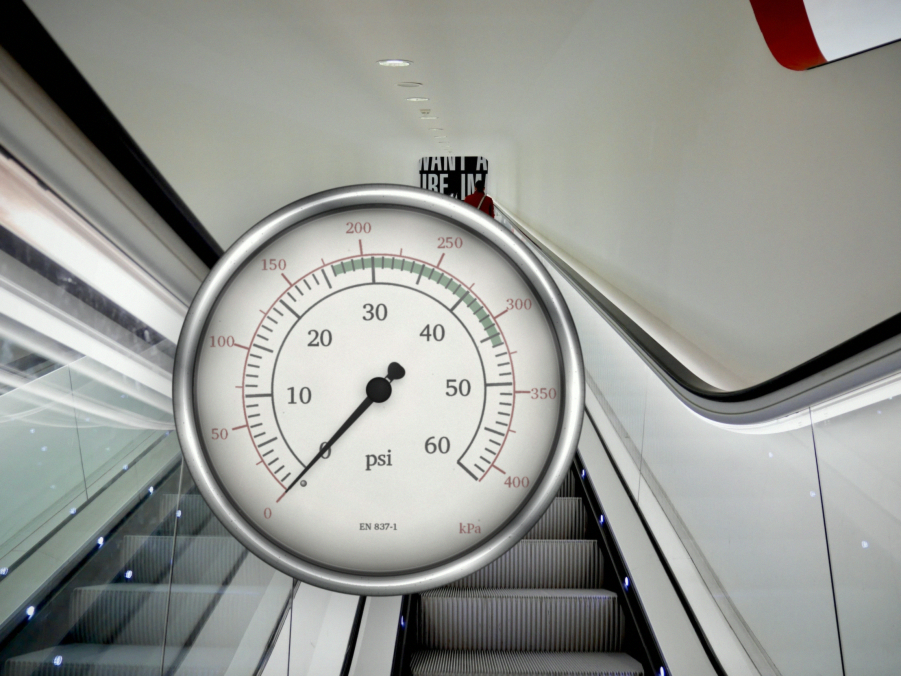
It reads 0; psi
